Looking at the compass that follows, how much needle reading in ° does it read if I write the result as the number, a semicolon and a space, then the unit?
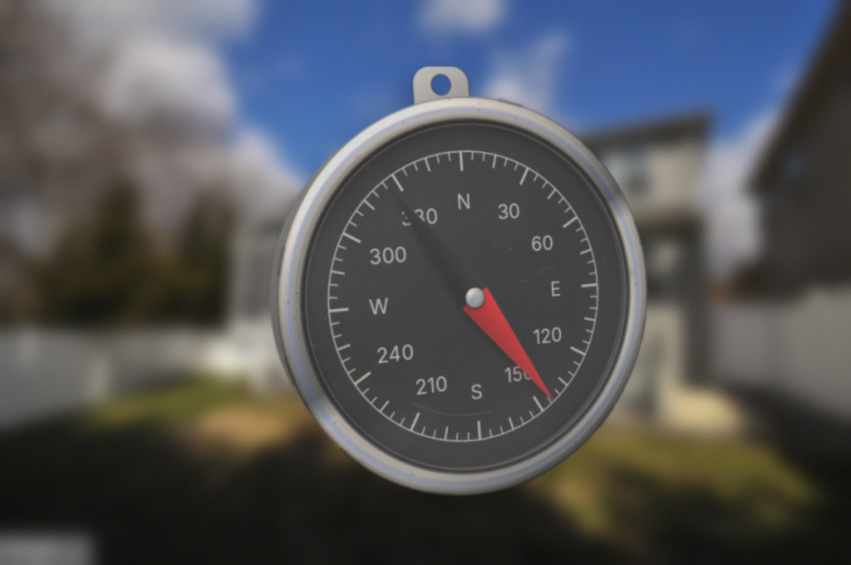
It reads 145; °
